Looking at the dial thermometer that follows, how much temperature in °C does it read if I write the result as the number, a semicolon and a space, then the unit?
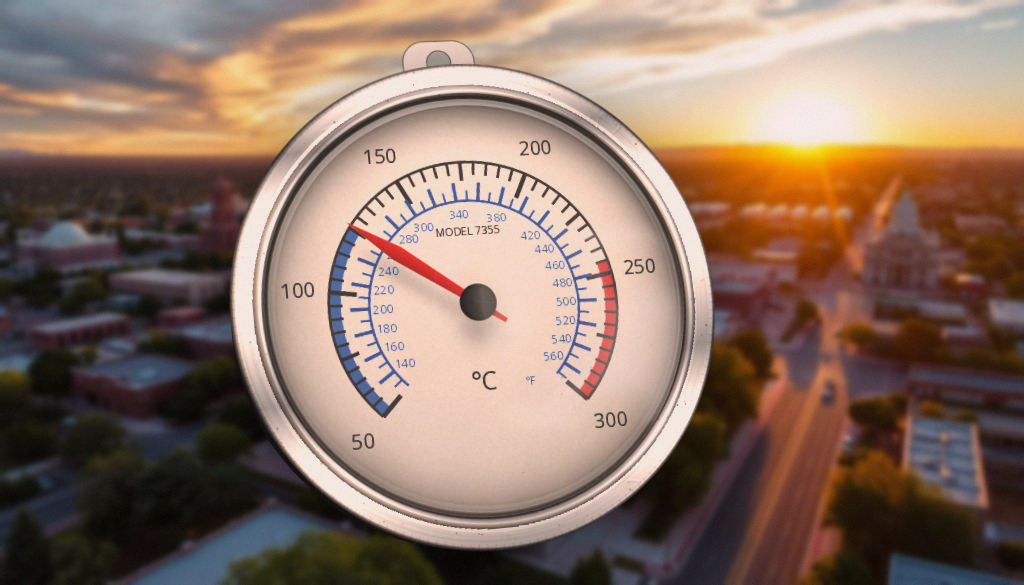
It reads 125; °C
